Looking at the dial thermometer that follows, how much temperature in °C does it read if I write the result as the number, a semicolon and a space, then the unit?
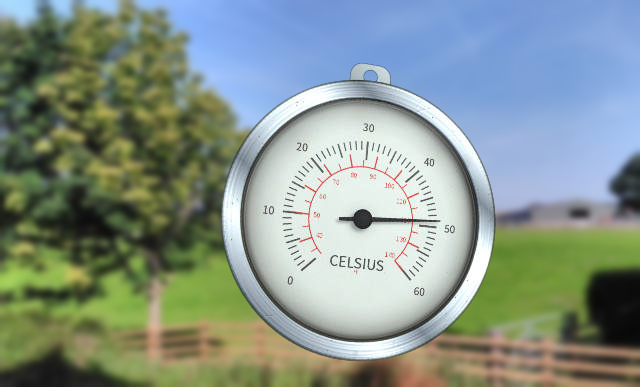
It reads 49; °C
